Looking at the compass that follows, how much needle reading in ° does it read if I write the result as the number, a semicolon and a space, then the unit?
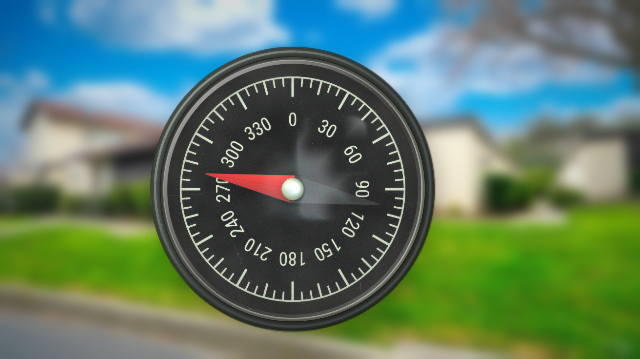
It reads 280; °
